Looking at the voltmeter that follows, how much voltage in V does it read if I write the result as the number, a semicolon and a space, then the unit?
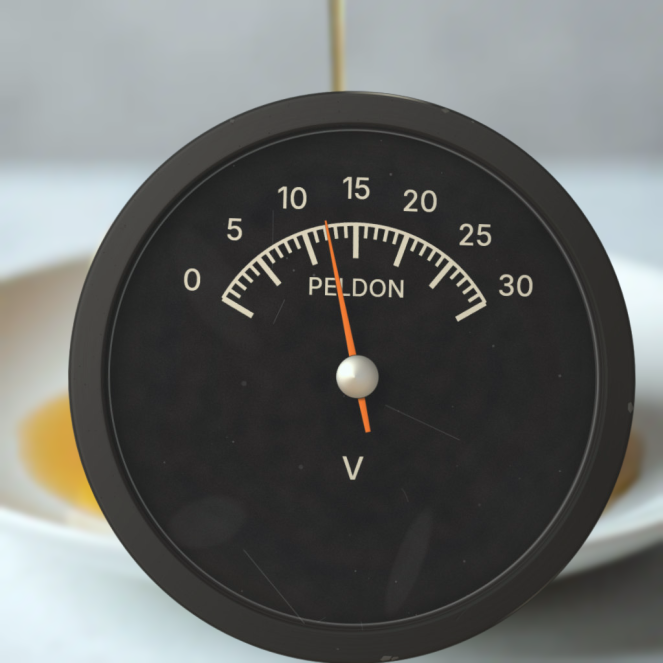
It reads 12; V
